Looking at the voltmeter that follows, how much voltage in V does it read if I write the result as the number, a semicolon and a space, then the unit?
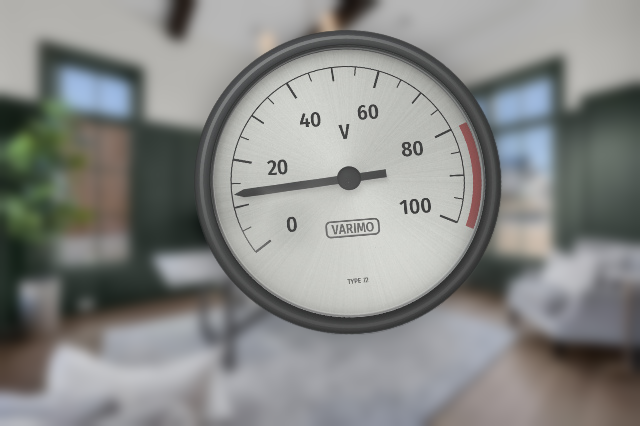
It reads 12.5; V
